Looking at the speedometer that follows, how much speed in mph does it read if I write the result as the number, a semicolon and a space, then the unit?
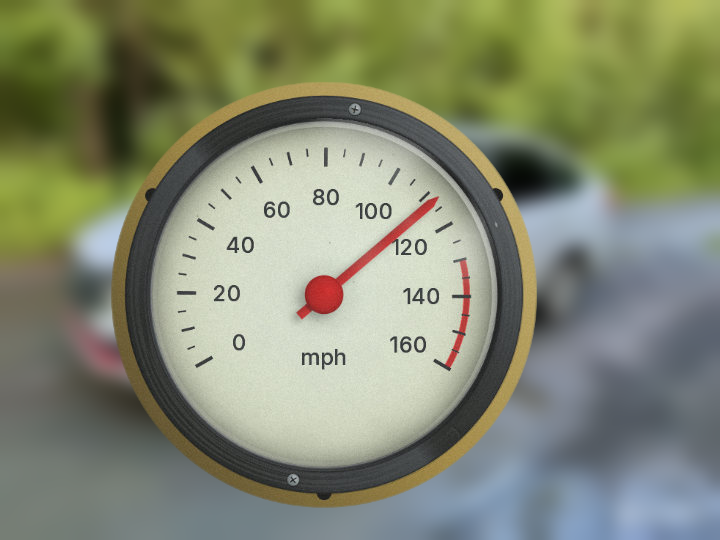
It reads 112.5; mph
